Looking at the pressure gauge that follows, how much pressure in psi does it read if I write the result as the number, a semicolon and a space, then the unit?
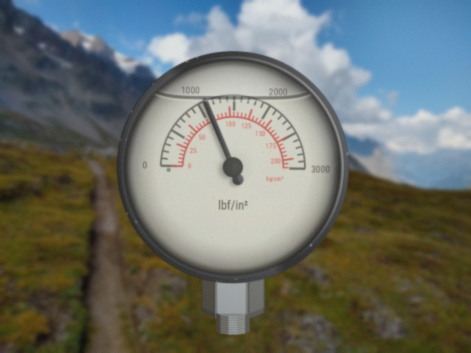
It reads 1100; psi
